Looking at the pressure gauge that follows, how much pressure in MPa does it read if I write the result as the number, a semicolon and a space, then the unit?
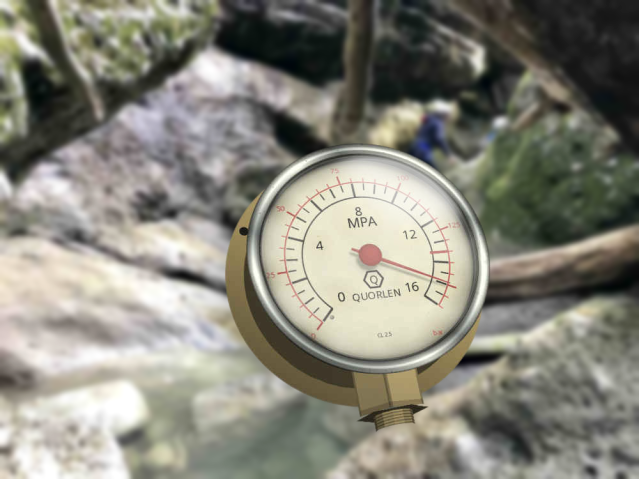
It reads 15; MPa
